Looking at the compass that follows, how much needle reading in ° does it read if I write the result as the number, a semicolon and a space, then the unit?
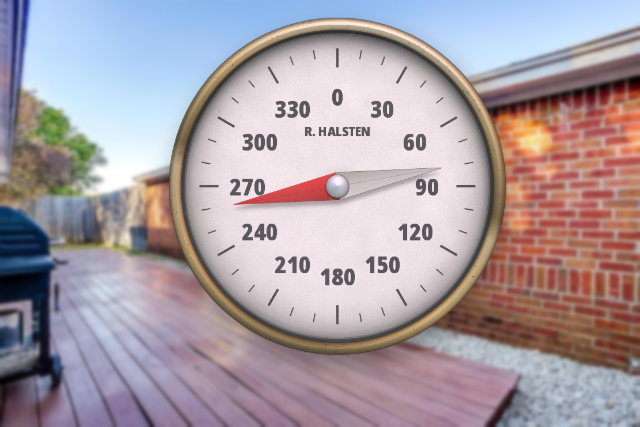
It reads 260; °
